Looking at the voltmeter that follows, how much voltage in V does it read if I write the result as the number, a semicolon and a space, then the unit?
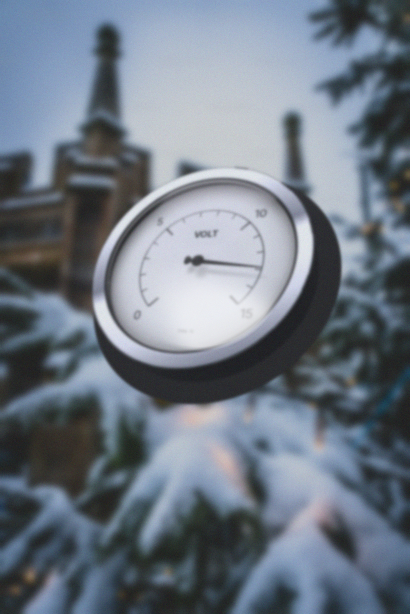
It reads 13; V
